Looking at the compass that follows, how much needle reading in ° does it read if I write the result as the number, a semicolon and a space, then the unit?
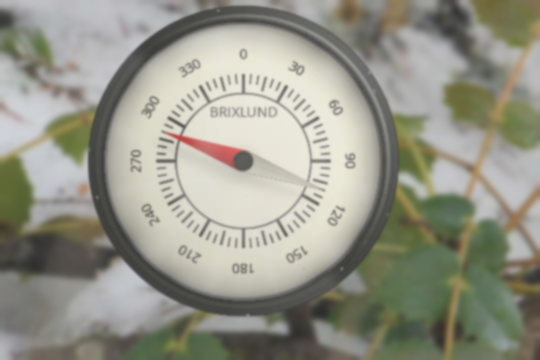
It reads 290; °
